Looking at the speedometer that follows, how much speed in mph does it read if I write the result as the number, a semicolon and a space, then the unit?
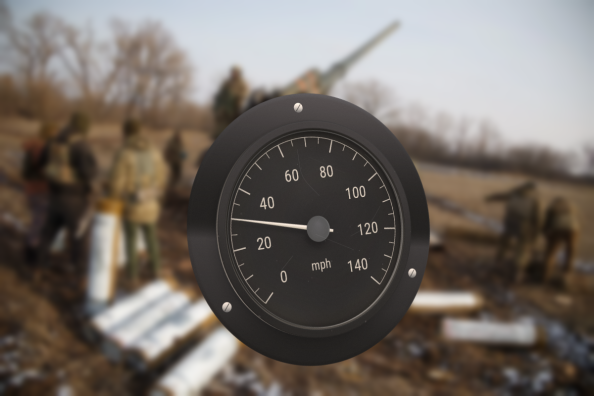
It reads 30; mph
